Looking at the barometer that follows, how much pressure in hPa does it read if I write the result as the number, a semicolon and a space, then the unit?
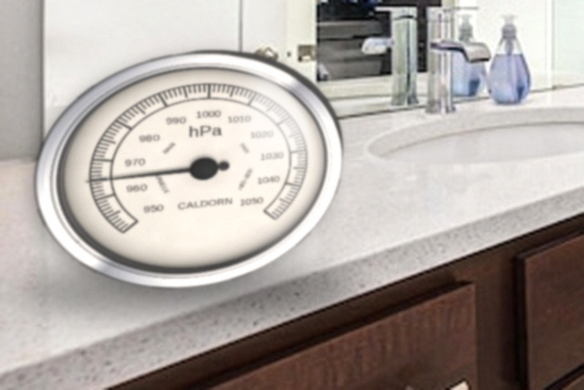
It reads 965; hPa
